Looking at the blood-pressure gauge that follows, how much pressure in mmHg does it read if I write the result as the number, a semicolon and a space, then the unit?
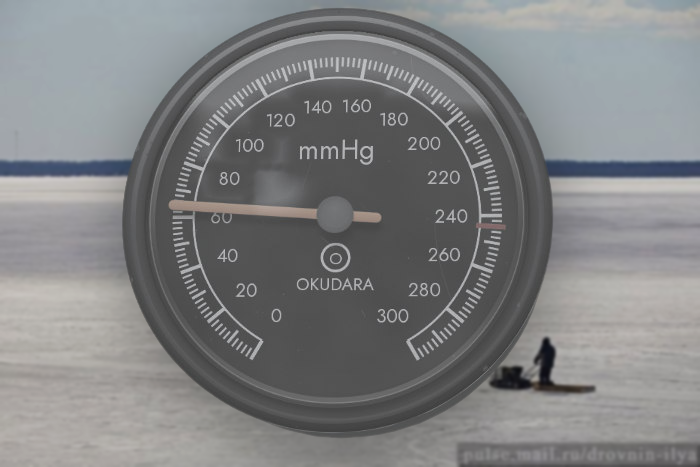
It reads 64; mmHg
